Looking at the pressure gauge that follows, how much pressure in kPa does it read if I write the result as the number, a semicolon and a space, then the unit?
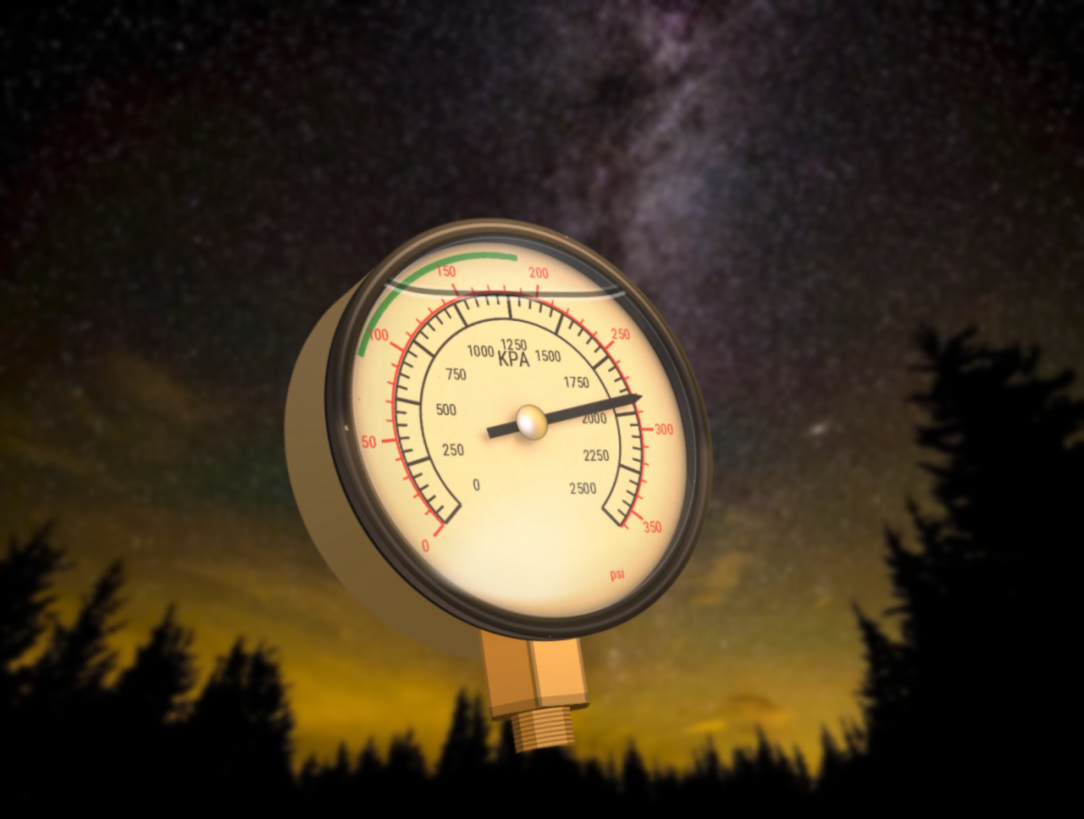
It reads 1950; kPa
